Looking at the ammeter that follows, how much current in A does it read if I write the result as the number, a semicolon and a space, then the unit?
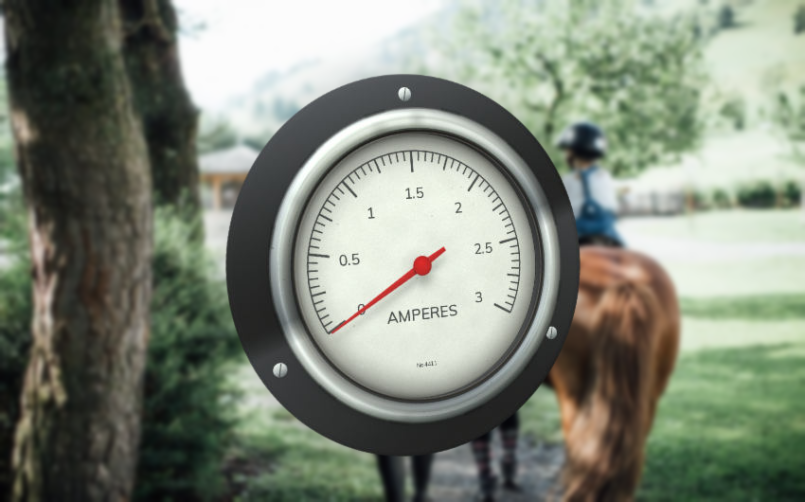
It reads 0; A
